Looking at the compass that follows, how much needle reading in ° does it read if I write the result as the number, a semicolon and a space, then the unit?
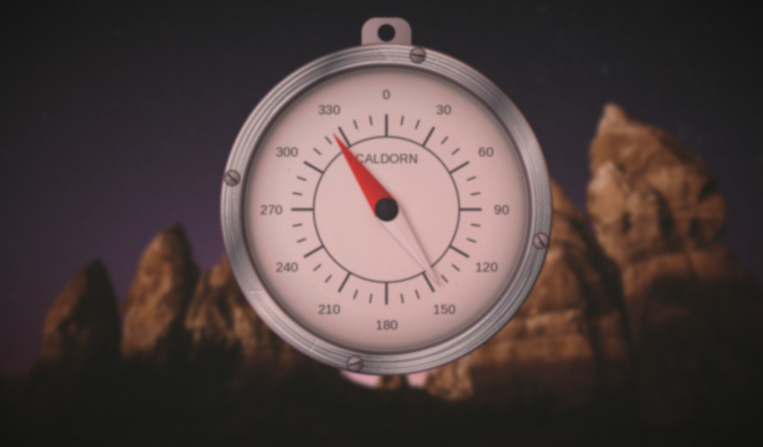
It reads 325; °
